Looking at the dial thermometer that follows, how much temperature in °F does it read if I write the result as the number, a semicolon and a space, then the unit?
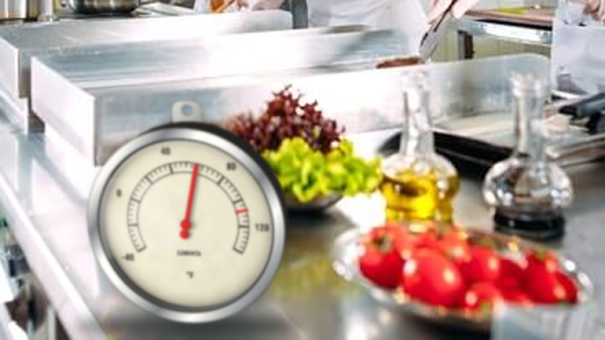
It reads 60; °F
